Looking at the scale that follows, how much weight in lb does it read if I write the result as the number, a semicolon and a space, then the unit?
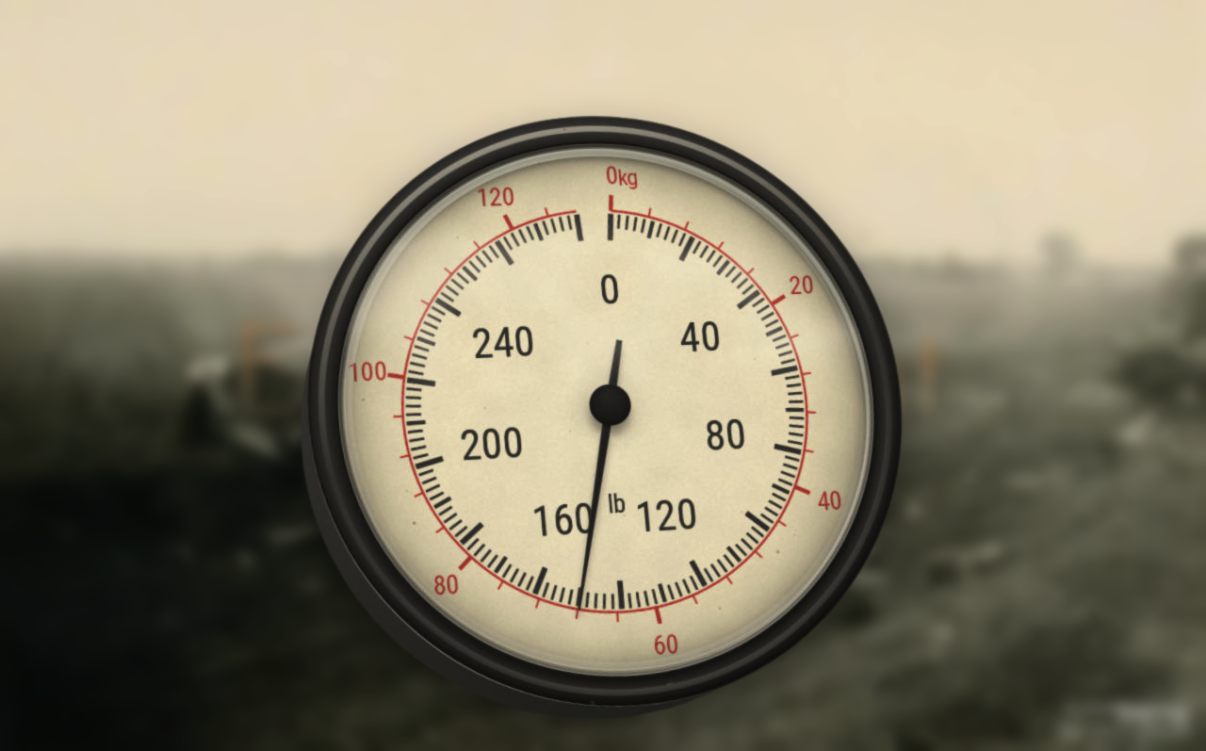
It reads 150; lb
